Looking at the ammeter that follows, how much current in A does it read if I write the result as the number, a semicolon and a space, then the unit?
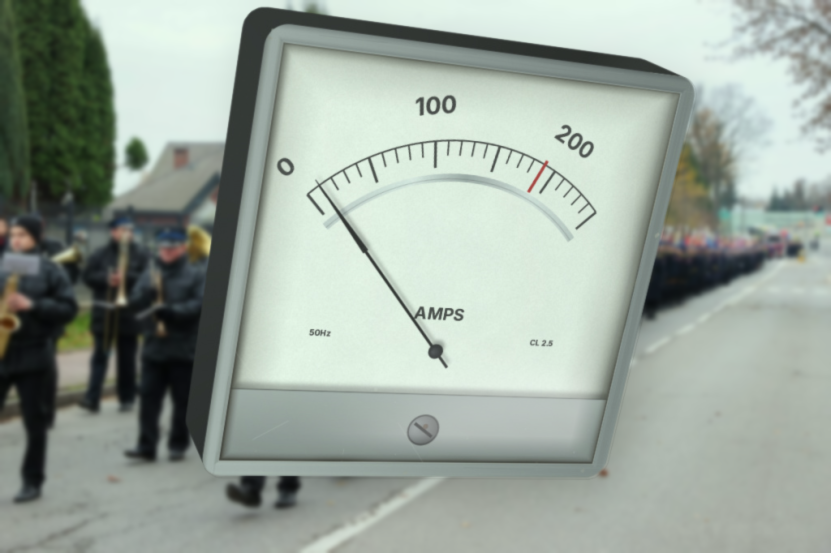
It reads 10; A
